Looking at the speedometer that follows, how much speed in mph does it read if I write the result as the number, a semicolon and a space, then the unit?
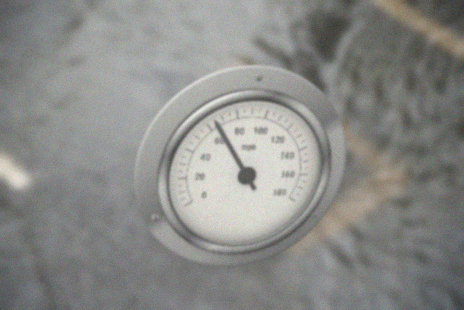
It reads 65; mph
